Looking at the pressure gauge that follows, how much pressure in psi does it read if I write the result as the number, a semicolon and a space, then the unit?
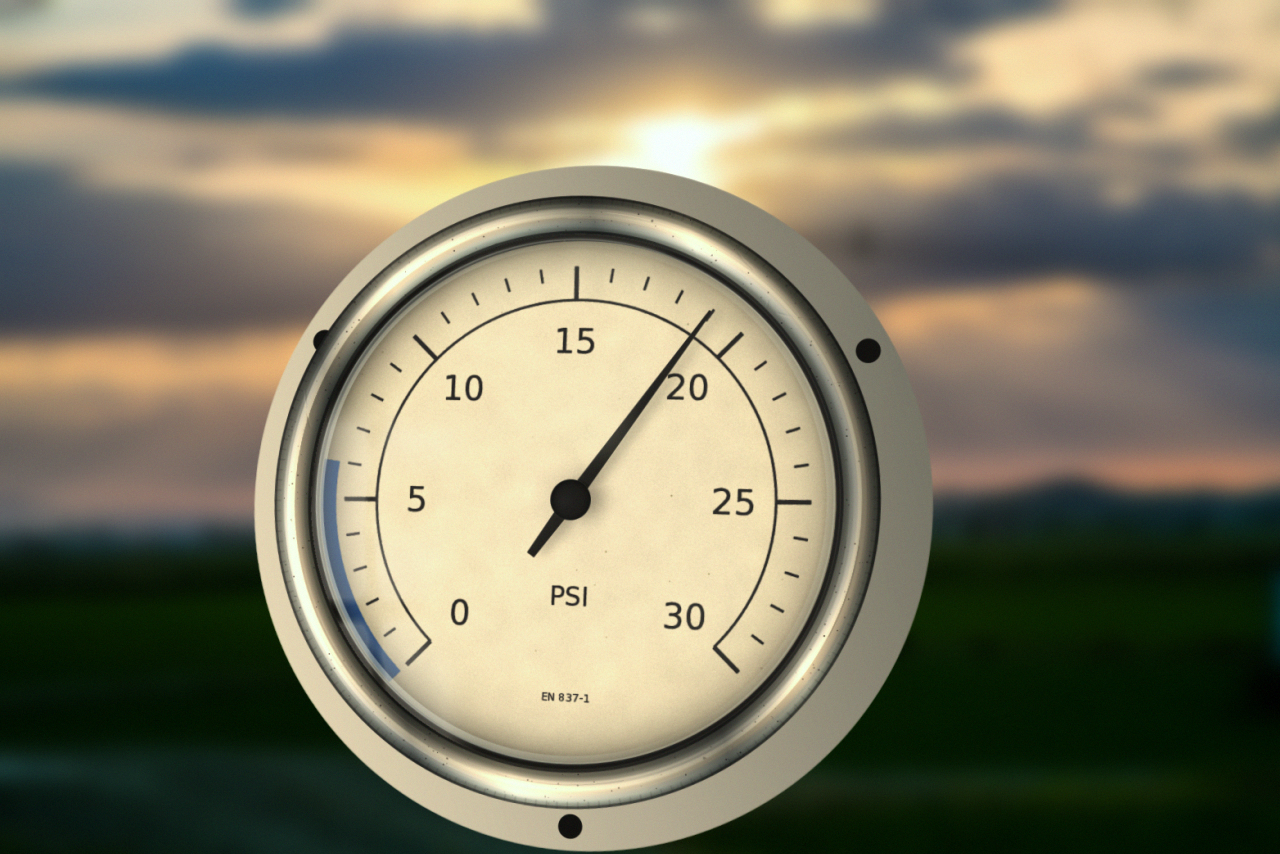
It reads 19; psi
